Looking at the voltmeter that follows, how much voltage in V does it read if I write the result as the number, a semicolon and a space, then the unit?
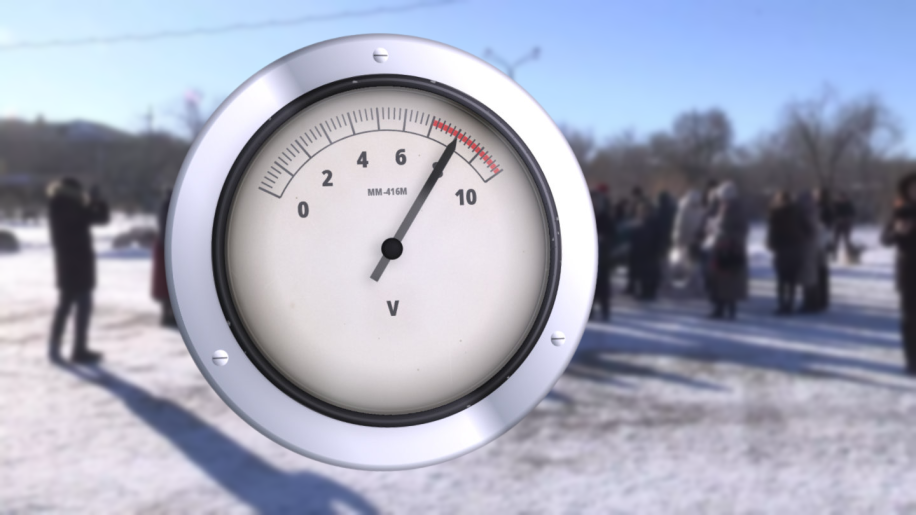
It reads 8; V
